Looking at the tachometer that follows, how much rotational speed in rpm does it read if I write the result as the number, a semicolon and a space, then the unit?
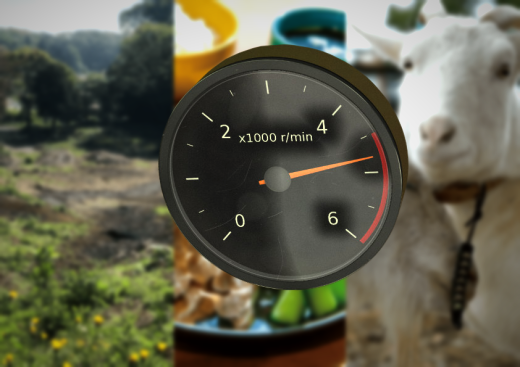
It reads 4750; rpm
